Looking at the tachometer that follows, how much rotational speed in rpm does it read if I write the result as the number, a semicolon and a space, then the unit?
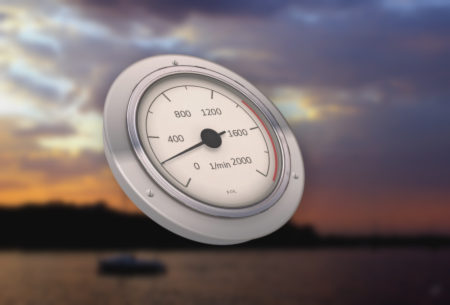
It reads 200; rpm
